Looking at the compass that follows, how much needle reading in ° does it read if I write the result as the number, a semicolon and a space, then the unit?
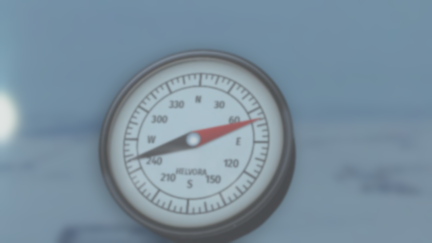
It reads 70; °
